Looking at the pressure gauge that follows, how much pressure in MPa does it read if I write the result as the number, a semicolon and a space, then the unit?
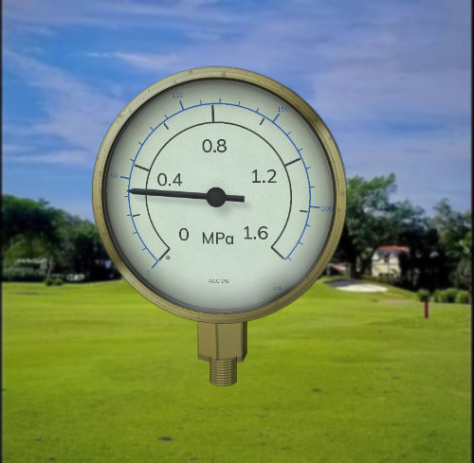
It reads 0.3; MPa
